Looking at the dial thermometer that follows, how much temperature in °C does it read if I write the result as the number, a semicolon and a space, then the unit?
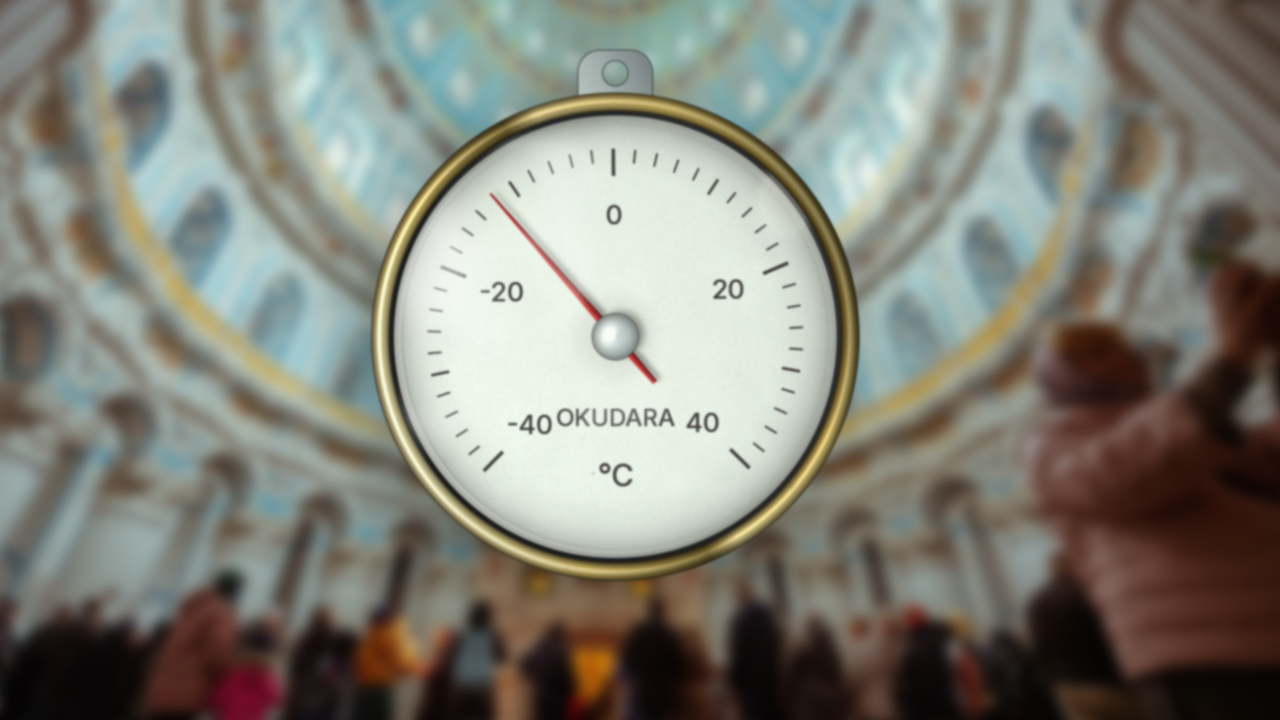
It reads -12; °C
